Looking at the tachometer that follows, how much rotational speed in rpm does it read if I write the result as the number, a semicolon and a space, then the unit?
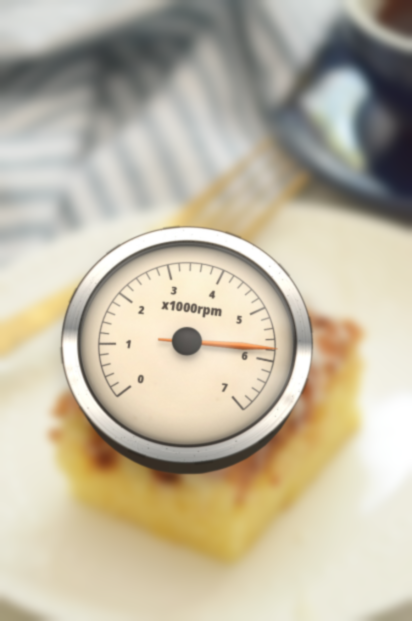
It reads 5800; rpm
